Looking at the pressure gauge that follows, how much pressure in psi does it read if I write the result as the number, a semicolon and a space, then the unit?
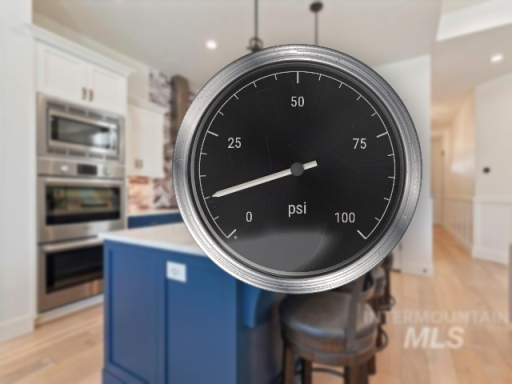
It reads 10; psi
